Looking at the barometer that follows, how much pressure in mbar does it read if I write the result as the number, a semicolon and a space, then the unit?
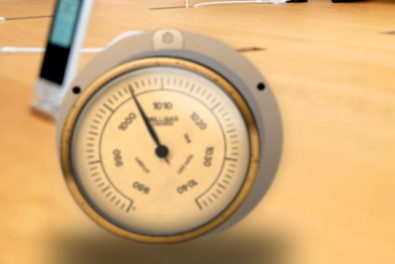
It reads 1005; mbar
